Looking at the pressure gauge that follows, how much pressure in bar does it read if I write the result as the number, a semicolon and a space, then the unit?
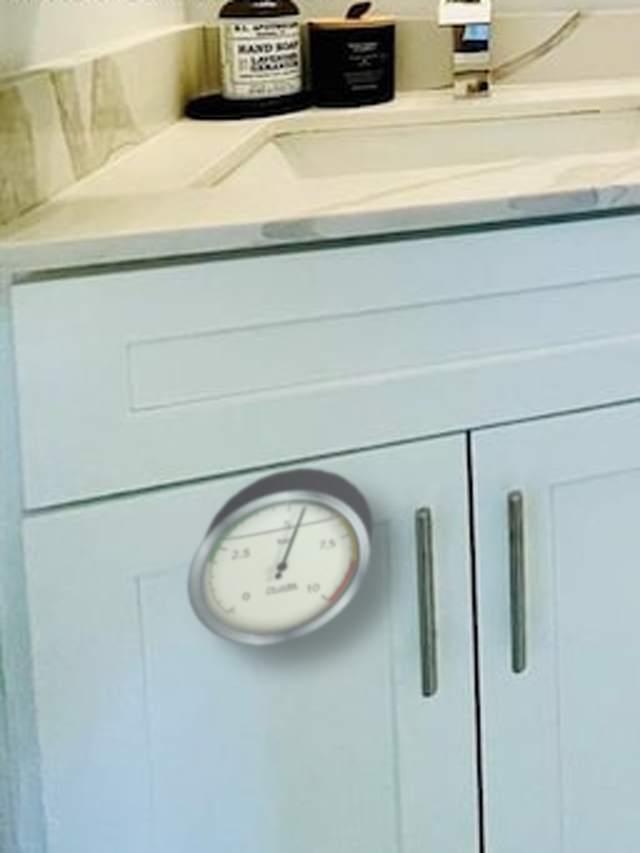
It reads 5.5; bar
